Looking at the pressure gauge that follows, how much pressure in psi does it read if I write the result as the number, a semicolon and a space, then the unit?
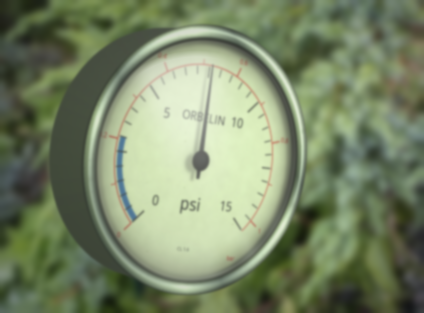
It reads 7.5; psi
